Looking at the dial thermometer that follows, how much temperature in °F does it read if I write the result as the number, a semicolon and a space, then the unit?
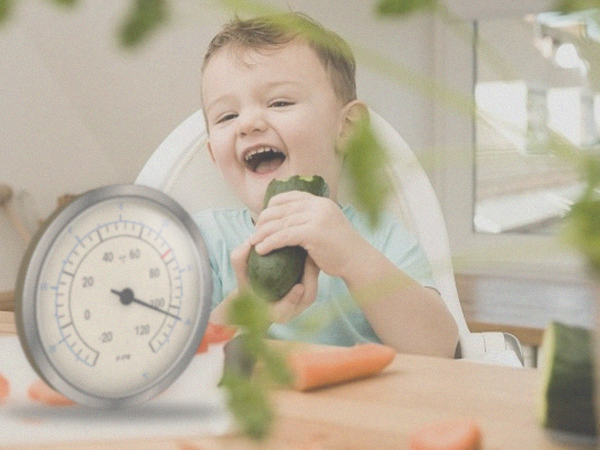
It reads 104; °F
